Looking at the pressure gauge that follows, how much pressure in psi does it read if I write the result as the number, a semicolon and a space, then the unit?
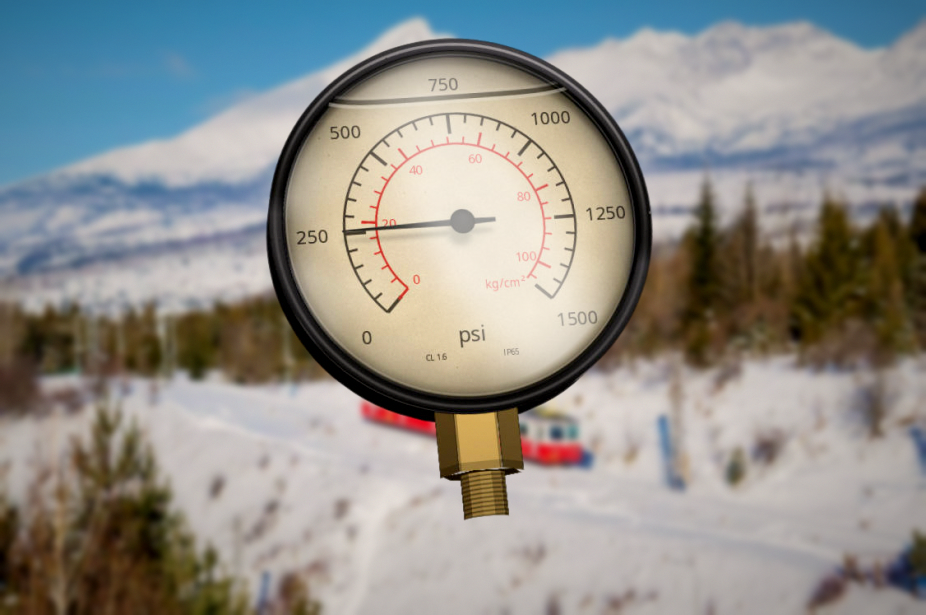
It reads 250; psi
